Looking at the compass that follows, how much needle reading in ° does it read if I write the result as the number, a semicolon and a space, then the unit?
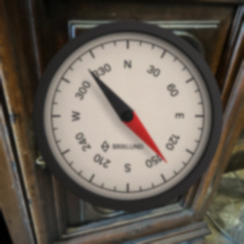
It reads 140; °
